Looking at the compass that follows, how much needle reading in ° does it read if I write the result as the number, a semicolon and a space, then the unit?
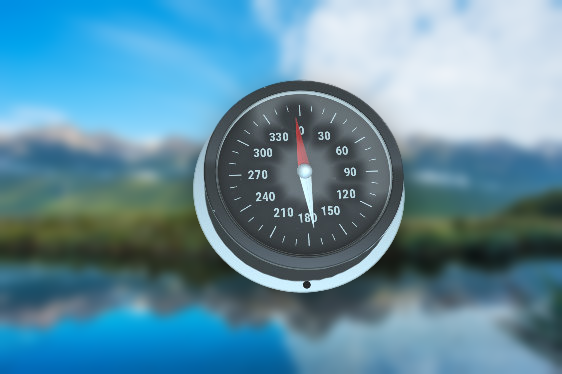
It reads 355; °
